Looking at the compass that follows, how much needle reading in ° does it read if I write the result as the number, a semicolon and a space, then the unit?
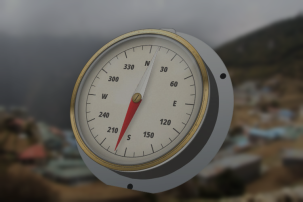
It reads 190; °
